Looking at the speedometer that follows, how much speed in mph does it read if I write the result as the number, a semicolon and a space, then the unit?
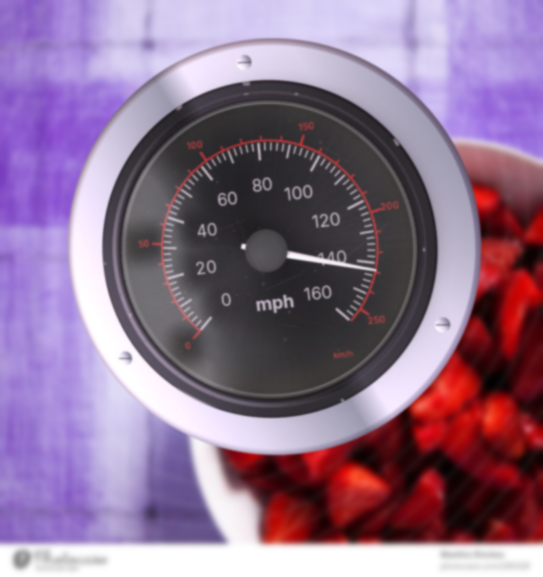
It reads 142; mph
